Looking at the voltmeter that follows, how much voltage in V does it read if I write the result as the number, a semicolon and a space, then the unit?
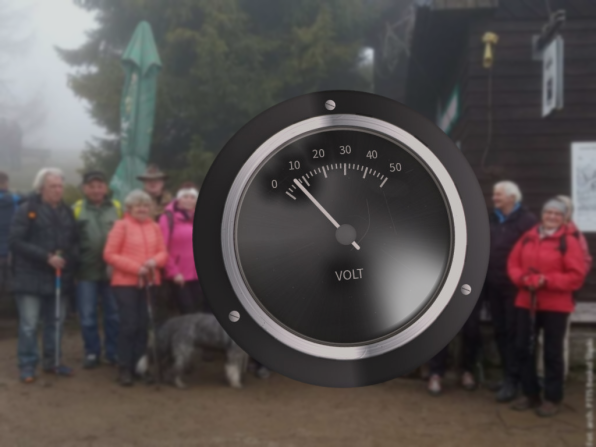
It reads 6; V
